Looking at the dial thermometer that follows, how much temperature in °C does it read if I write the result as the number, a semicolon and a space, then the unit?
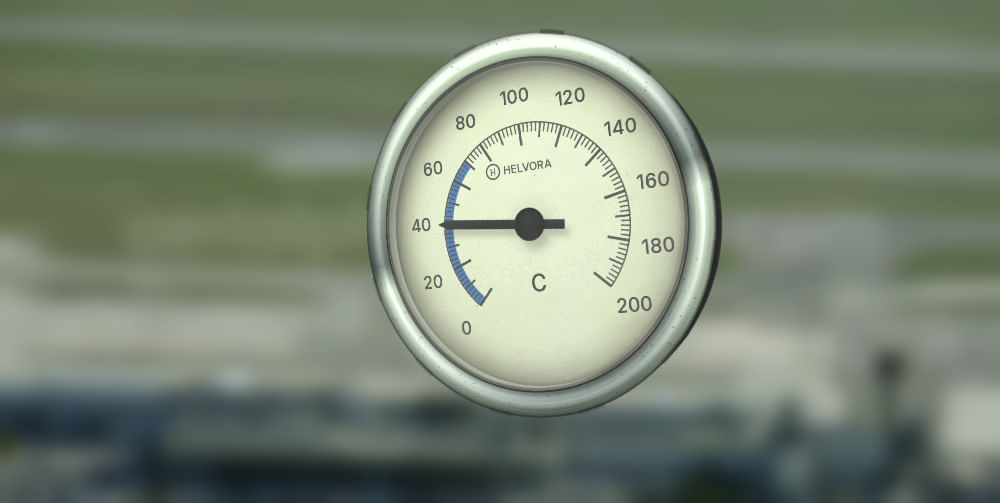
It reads 40; °C
